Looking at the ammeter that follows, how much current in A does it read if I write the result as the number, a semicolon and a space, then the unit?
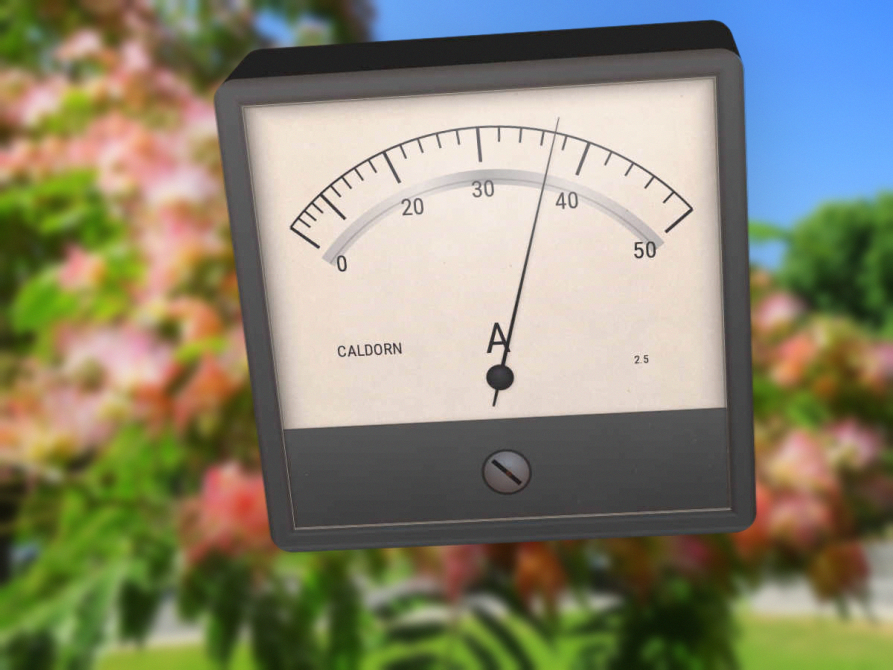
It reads 37; A
